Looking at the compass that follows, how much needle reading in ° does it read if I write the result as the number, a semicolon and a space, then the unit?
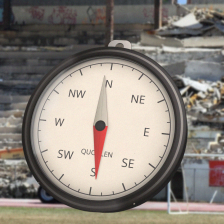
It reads 175; °
